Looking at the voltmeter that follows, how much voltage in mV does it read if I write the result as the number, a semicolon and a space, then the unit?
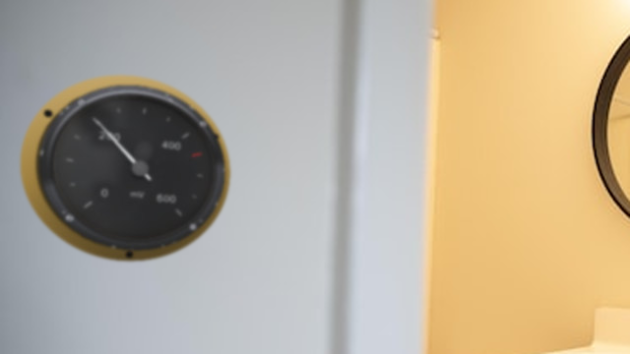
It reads 200; mV
